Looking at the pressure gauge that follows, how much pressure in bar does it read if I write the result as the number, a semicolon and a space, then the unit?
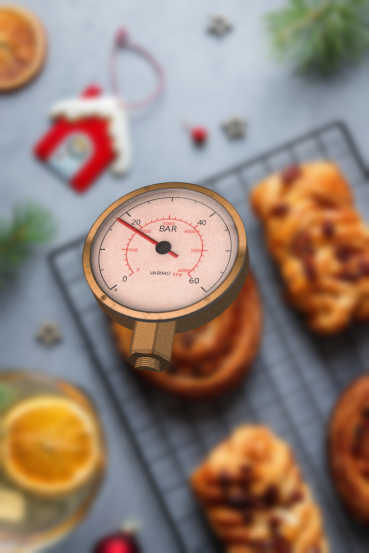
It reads 17.5; bar
